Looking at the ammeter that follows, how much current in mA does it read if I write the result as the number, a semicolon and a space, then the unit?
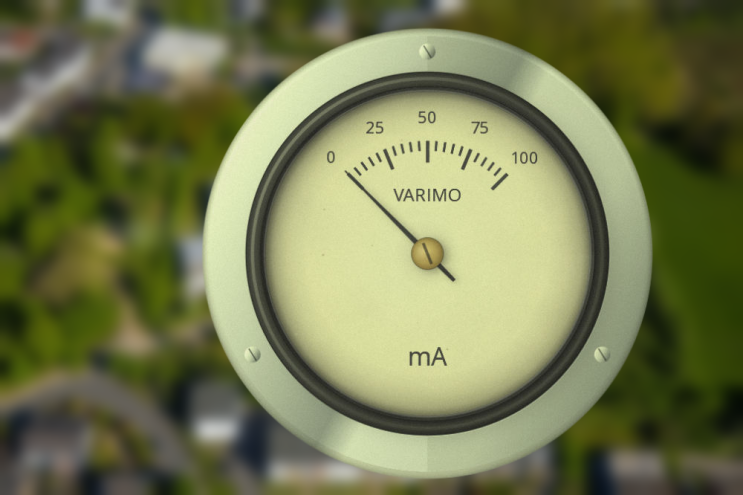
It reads 0; mA
